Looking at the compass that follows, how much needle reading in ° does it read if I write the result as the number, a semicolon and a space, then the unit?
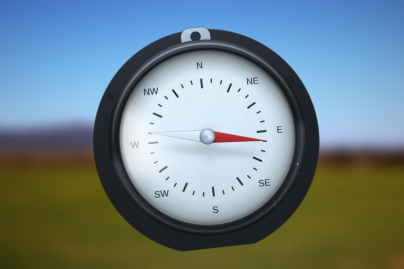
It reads 100; °
